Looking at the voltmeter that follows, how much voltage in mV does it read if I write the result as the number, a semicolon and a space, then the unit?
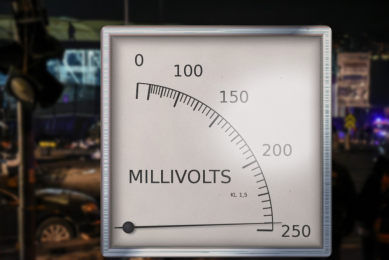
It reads 245; mV
